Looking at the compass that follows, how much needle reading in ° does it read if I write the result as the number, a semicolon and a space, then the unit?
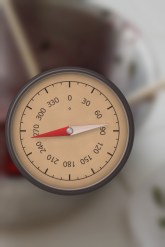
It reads 260; °
